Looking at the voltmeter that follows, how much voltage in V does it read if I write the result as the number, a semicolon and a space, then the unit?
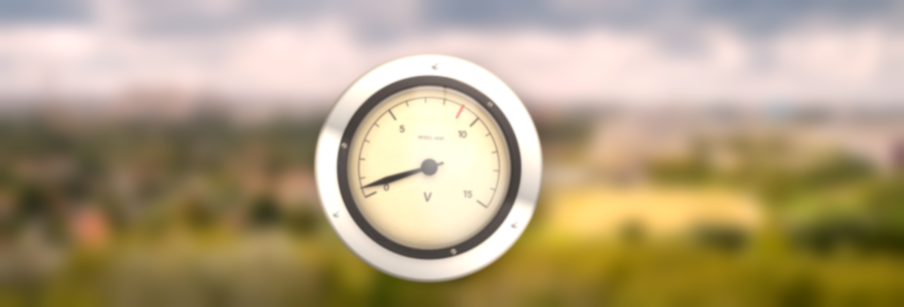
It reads 0.5; V
